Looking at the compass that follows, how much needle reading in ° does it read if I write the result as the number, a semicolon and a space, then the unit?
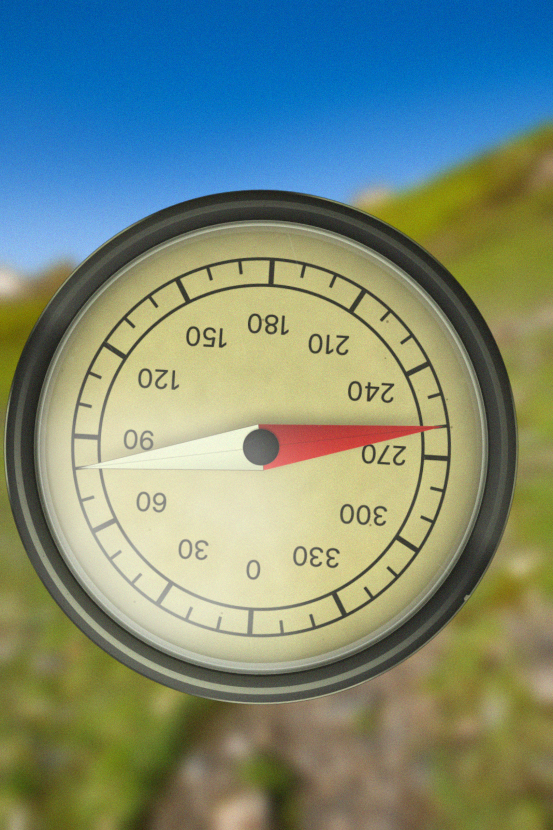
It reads 260; °
